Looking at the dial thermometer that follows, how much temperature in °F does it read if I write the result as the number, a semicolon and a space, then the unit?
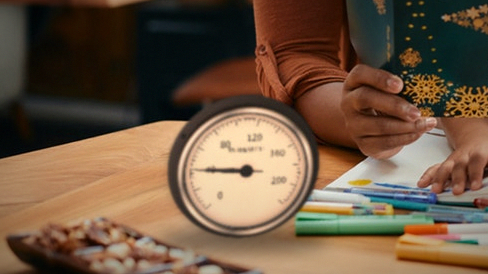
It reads 40; °F
